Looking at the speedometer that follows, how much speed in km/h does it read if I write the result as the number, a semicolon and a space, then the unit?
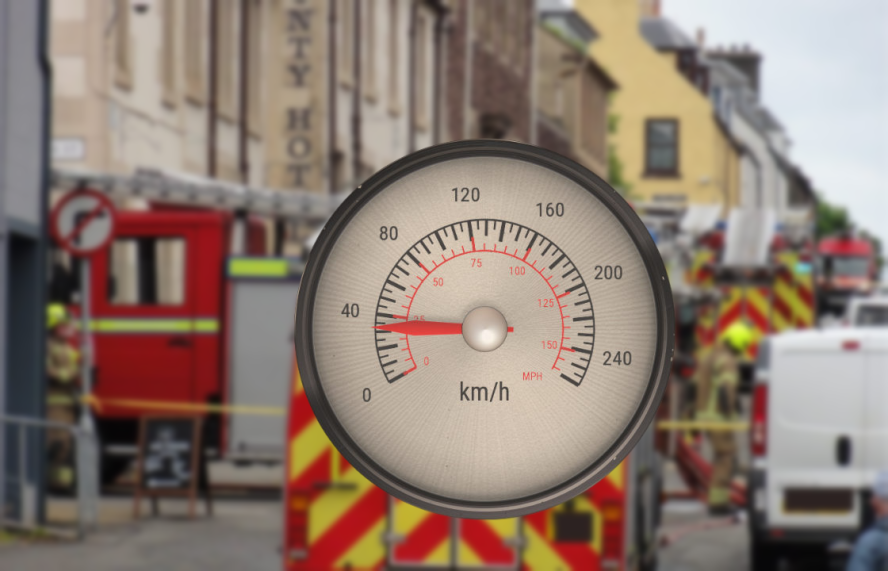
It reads 32.5; km/h
